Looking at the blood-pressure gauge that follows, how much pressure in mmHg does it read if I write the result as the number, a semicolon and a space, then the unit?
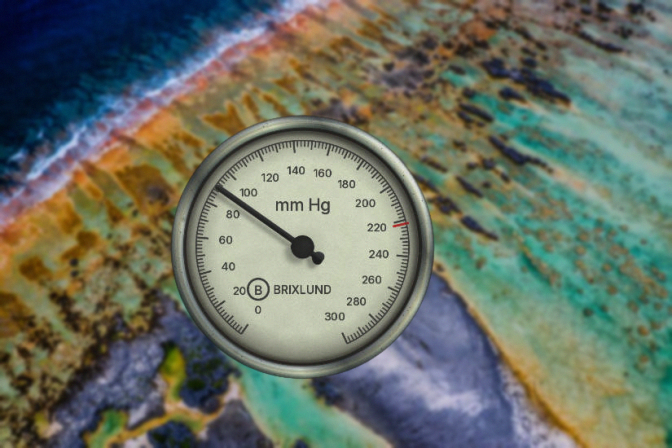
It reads 90; mmHg
